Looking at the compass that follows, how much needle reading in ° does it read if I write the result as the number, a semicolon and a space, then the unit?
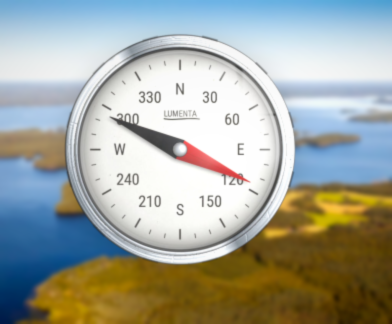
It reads 115; °
